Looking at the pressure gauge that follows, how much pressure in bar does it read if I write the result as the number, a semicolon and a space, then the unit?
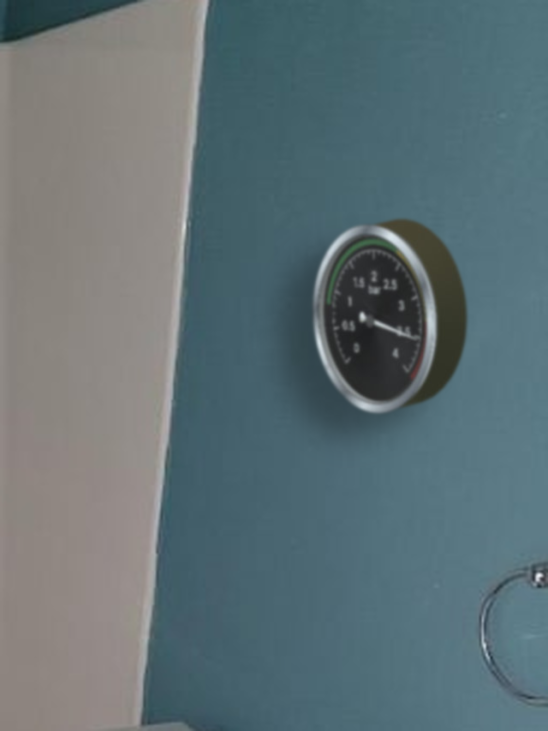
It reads 3.5; bar
